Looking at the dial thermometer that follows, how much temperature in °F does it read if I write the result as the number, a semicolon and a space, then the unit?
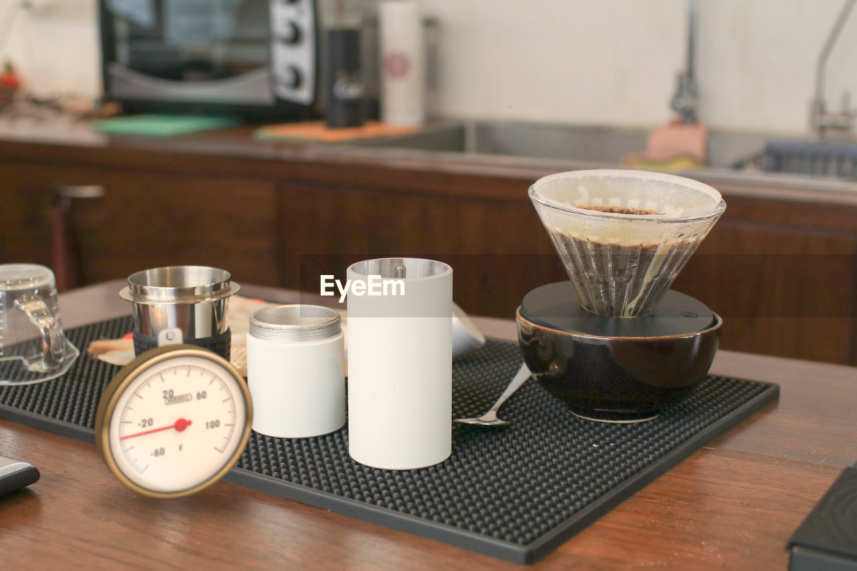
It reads -30; °F
